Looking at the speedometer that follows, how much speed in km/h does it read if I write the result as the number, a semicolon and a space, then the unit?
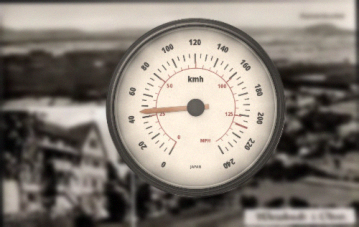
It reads 45; km/h
